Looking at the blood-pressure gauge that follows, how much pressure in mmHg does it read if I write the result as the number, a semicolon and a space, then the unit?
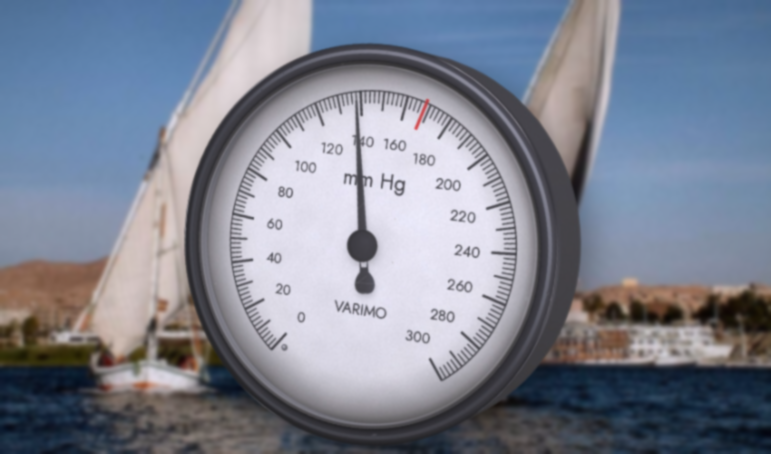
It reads 140; mmHg
